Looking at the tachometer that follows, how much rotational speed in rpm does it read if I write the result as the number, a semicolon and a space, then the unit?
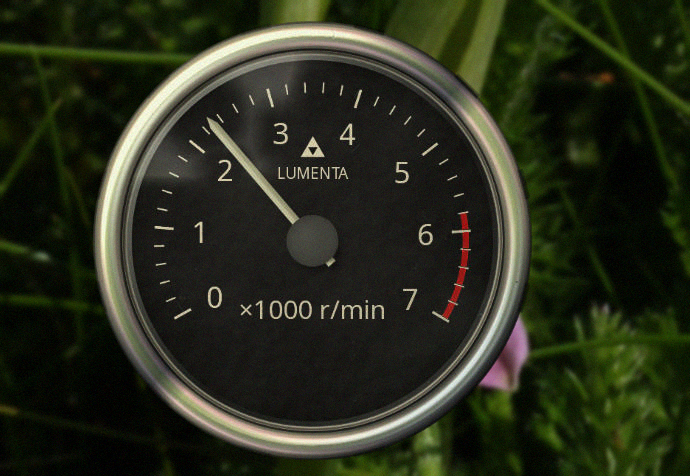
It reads 2300; rpm
